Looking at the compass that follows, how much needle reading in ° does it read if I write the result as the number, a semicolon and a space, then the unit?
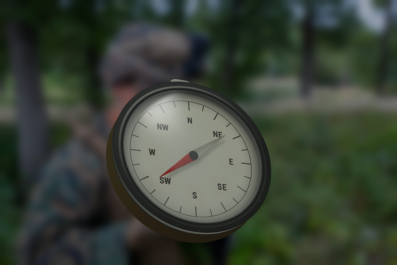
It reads 232.5; °
